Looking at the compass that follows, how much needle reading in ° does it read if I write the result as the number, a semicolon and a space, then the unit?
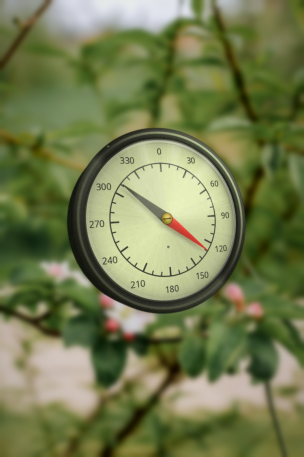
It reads 130; °
